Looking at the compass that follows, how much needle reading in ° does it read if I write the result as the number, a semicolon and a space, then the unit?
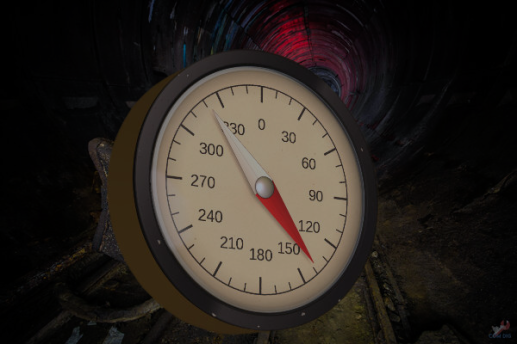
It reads 140; °
